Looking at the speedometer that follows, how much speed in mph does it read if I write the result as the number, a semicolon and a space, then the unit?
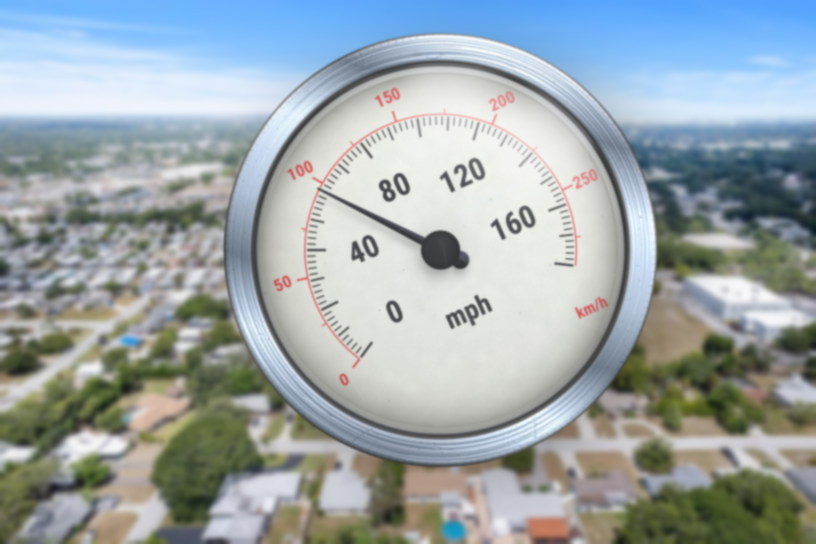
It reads 60; mph
